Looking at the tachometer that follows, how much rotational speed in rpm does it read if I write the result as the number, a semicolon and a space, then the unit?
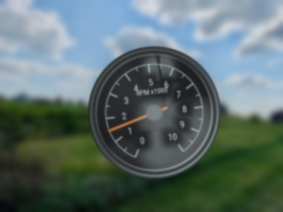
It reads 1500; rpm
